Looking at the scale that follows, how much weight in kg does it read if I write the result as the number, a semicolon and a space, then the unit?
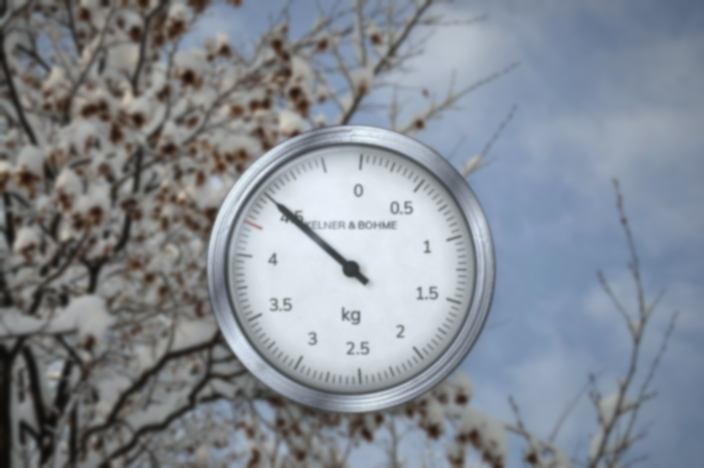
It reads 4.5; kg
